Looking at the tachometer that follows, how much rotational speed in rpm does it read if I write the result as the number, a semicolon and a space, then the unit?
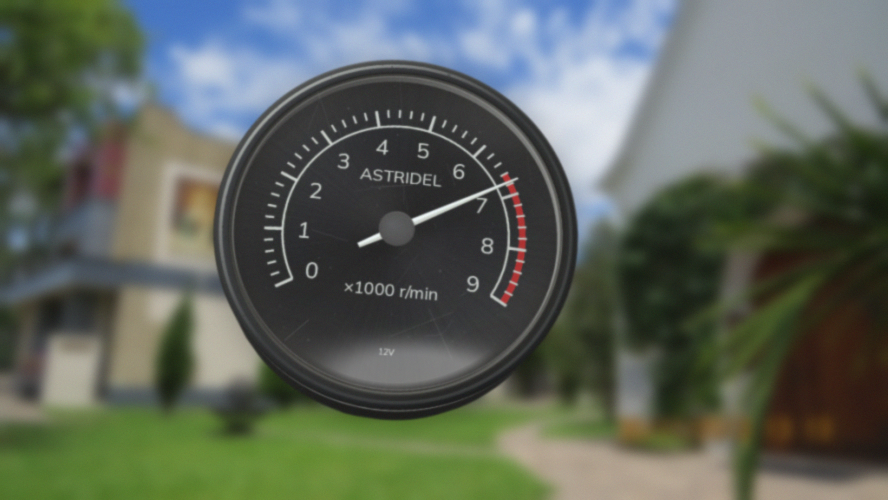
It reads 6800; rpm
